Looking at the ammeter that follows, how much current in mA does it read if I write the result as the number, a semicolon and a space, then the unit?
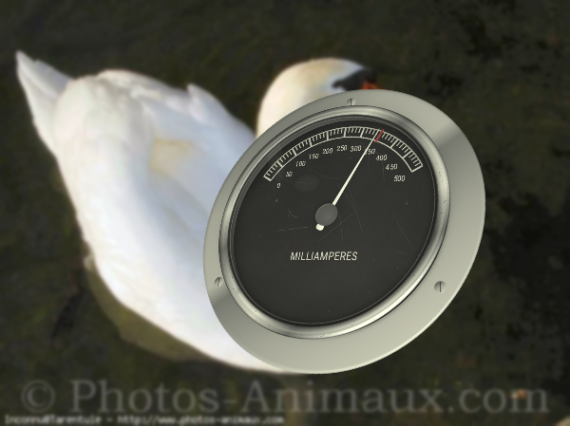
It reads 350; mA
